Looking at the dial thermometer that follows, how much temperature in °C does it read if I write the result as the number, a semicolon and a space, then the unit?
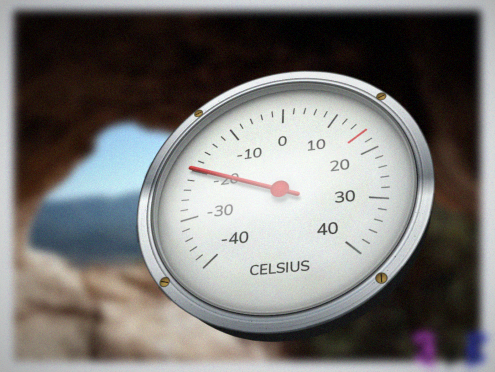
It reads -20; °C
